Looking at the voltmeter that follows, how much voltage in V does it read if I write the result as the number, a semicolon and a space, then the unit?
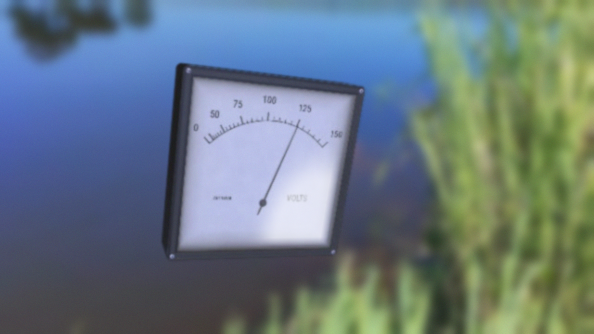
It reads 125; V
